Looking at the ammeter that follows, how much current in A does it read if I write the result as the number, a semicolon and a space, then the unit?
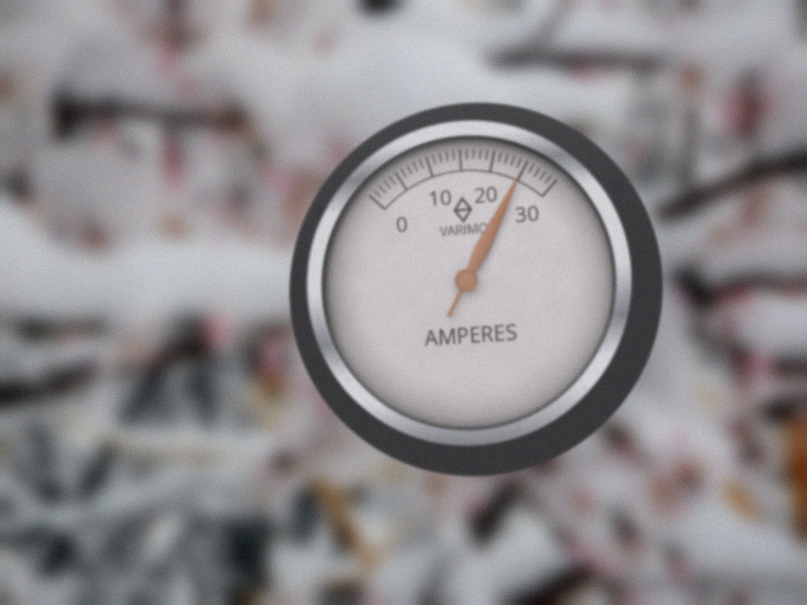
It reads 25; A
